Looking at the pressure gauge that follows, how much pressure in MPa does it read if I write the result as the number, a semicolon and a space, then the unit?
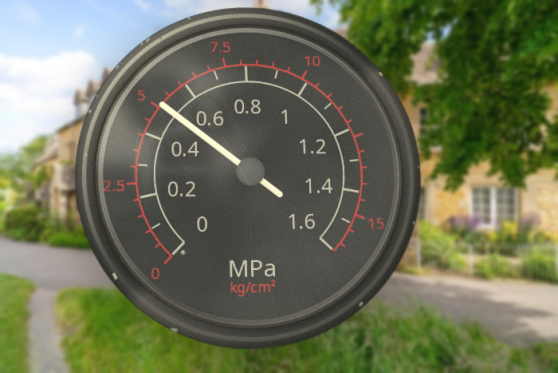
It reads 0.5; MPa
